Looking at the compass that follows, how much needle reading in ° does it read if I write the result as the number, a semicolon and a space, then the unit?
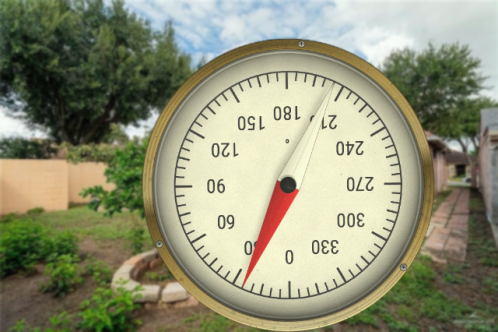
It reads 25; °
